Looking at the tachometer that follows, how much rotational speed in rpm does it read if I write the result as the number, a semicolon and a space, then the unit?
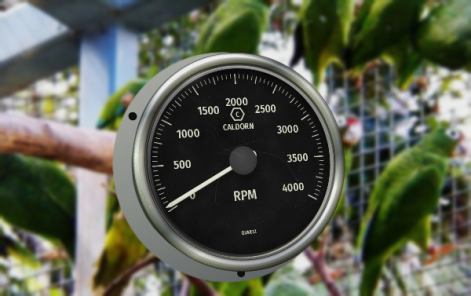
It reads 50; rpm
